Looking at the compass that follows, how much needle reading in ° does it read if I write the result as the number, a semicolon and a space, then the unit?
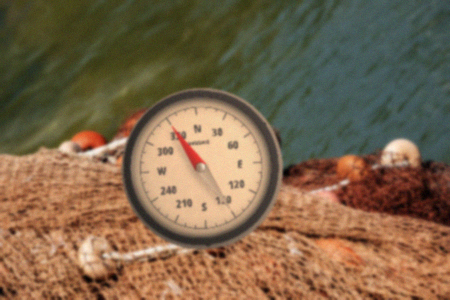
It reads 330; °
